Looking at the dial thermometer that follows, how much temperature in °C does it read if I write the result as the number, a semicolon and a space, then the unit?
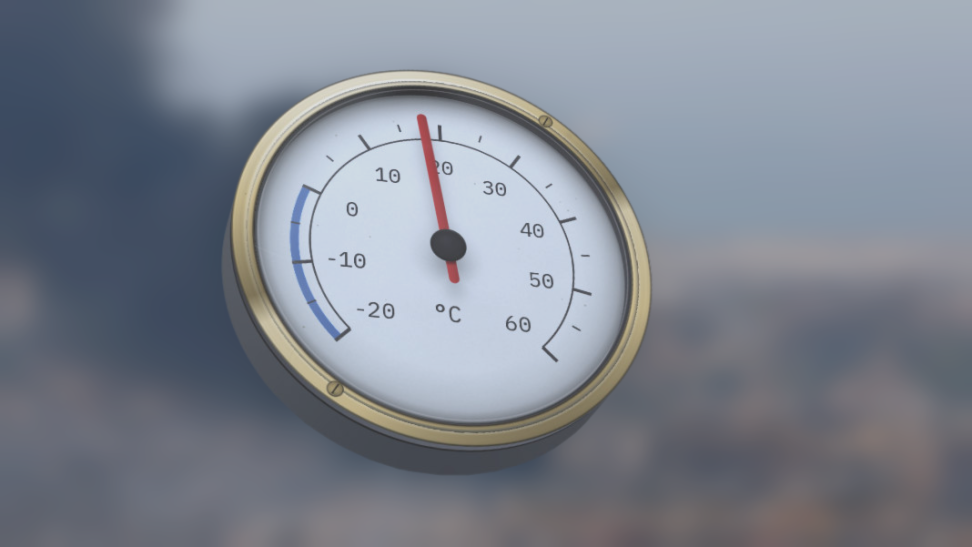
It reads 17.5; °C
